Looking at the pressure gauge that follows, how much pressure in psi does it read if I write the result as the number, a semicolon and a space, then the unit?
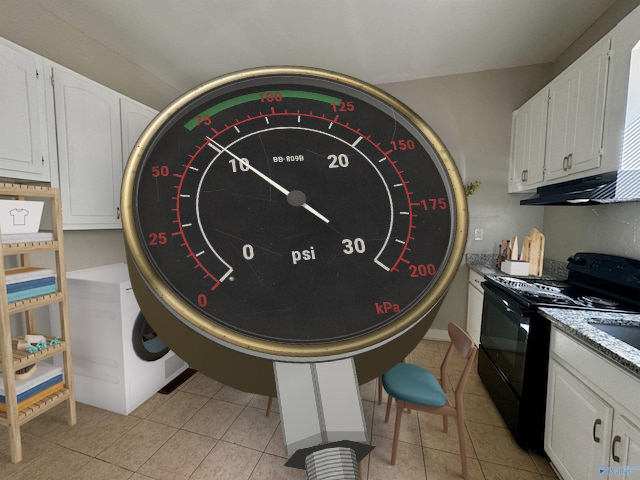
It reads 10; psi
